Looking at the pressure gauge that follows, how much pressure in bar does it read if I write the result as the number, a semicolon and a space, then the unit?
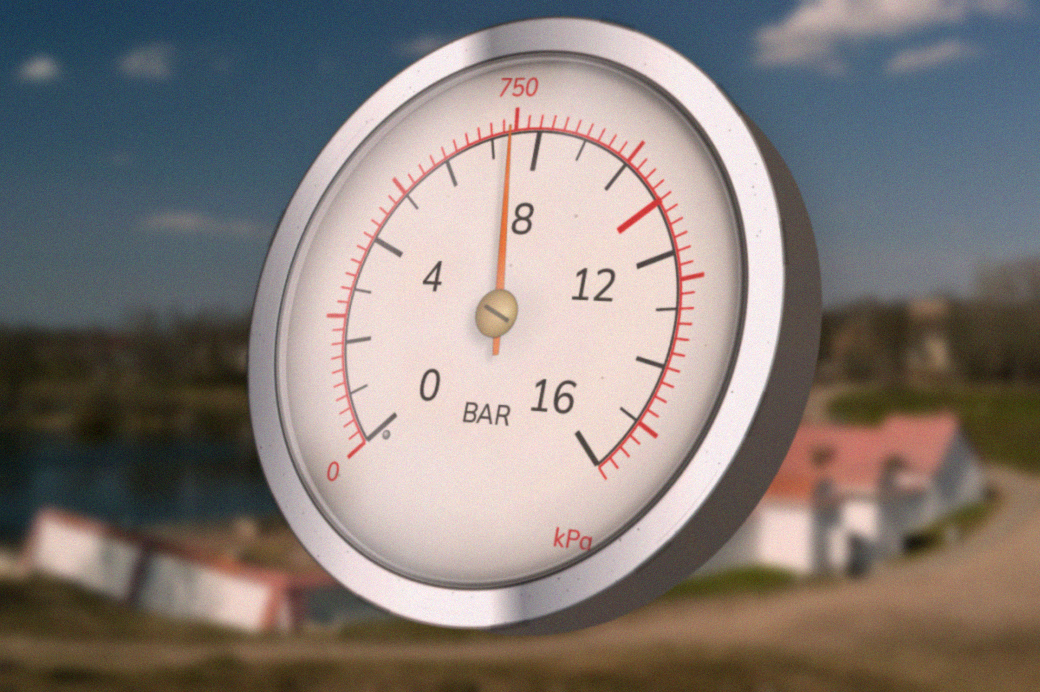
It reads 7.5; bar
